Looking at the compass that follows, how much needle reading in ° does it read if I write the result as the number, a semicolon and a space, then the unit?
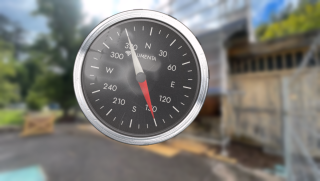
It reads 150; °
